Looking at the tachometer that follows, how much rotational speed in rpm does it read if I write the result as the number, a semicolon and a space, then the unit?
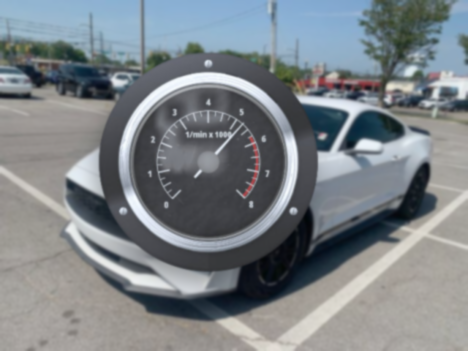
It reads 5250; rpm
